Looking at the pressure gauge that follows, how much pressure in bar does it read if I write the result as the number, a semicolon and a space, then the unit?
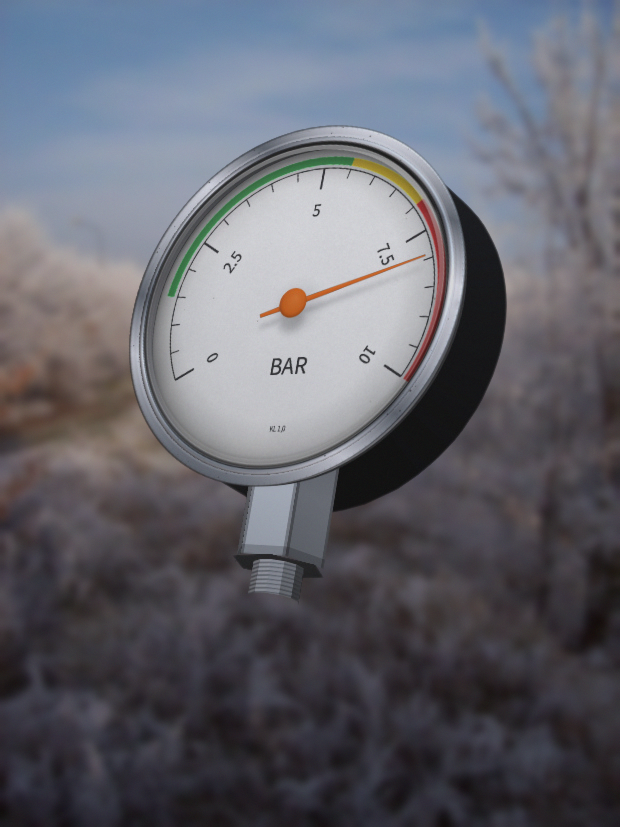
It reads 8; bar
